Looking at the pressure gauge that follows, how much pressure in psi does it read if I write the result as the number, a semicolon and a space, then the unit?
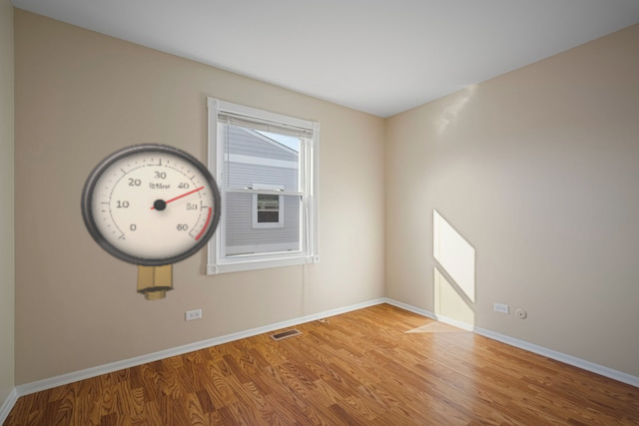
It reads 44; psi
